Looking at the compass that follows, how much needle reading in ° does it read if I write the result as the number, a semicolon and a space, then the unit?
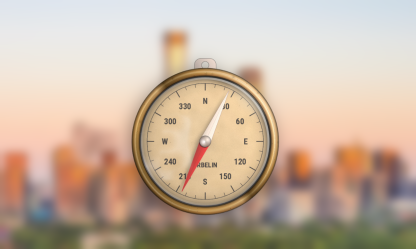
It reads 205; °
